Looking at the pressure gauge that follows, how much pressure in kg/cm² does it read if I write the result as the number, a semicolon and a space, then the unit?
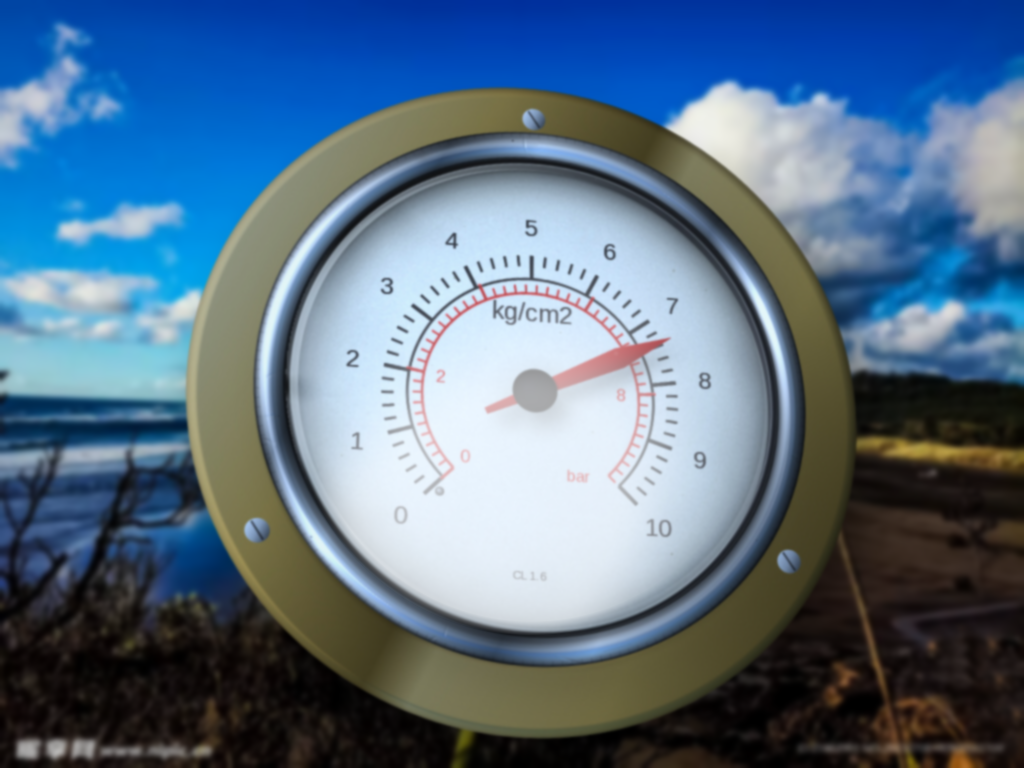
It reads 7.4; kg/cm²
